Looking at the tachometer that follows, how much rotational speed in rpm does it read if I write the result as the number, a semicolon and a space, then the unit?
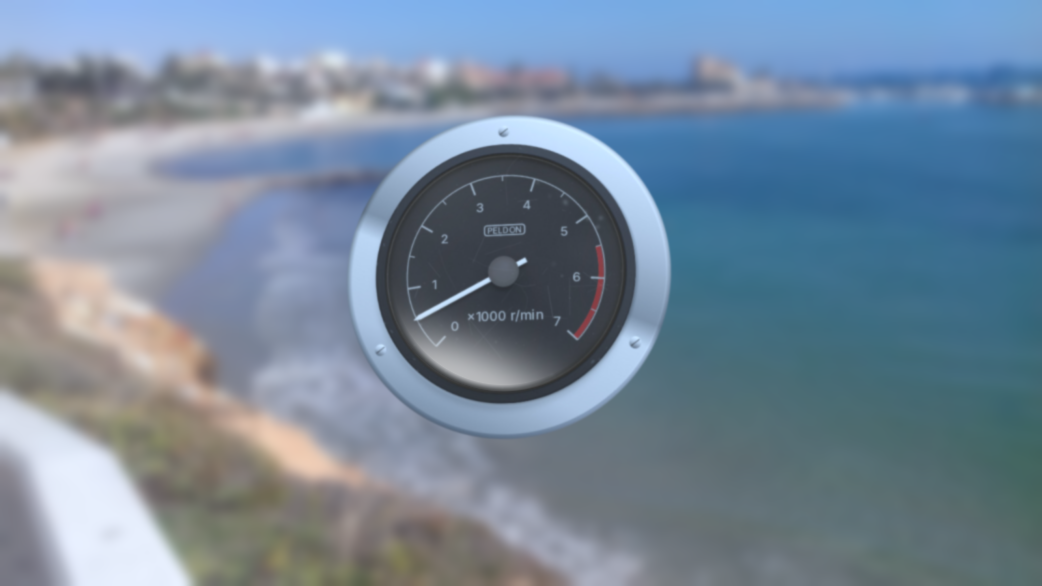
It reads 500; rpm
